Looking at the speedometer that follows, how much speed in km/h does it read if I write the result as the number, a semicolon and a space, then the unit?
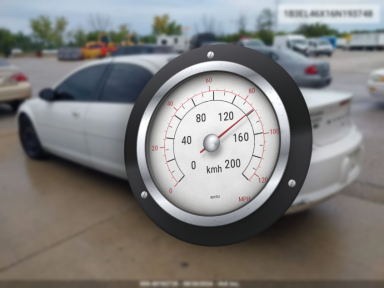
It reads 140; km/h
